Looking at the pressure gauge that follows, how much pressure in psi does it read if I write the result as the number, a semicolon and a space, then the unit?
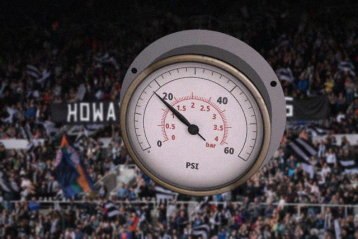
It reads 18; psi
